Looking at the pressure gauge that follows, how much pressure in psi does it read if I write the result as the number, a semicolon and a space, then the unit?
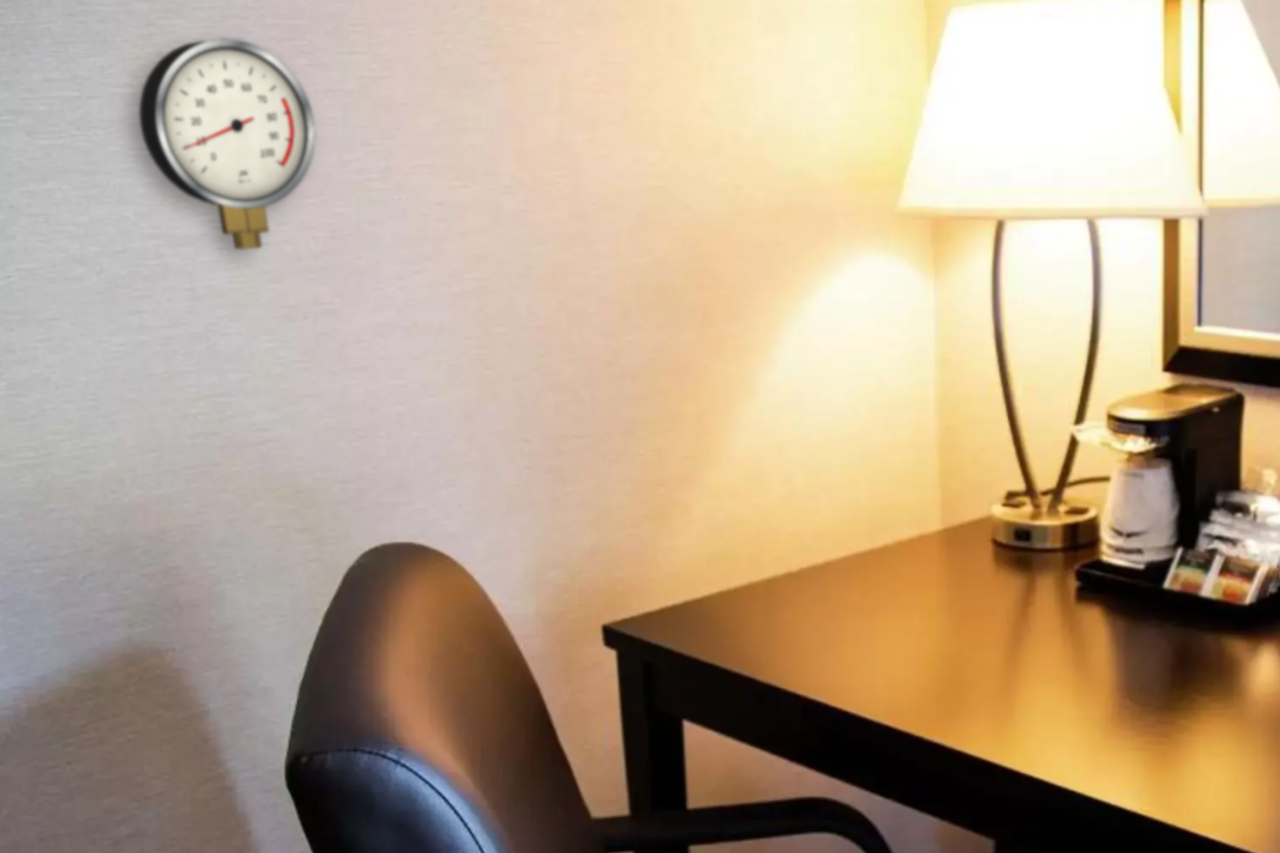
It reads 10; psi
